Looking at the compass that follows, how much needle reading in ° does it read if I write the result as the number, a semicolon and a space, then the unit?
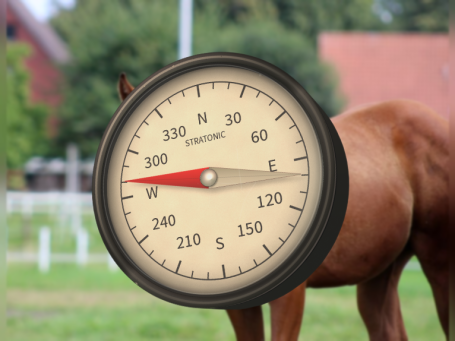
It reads 280; °
